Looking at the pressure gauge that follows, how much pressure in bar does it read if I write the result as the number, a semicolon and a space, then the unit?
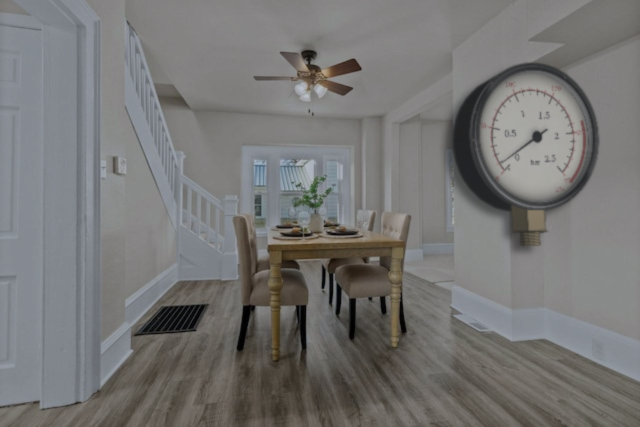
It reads 0.1; bar
